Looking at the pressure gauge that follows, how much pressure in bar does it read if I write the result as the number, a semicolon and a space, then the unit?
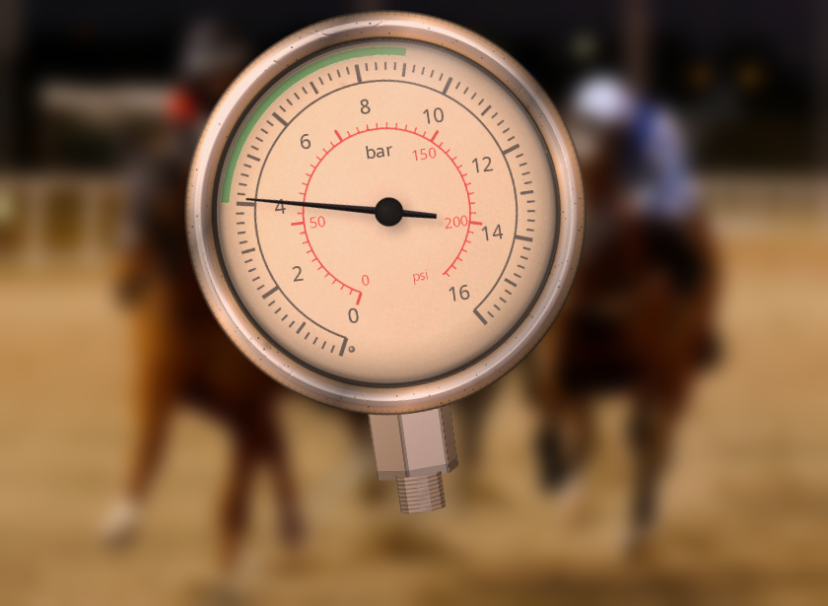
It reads 4.1; bar
